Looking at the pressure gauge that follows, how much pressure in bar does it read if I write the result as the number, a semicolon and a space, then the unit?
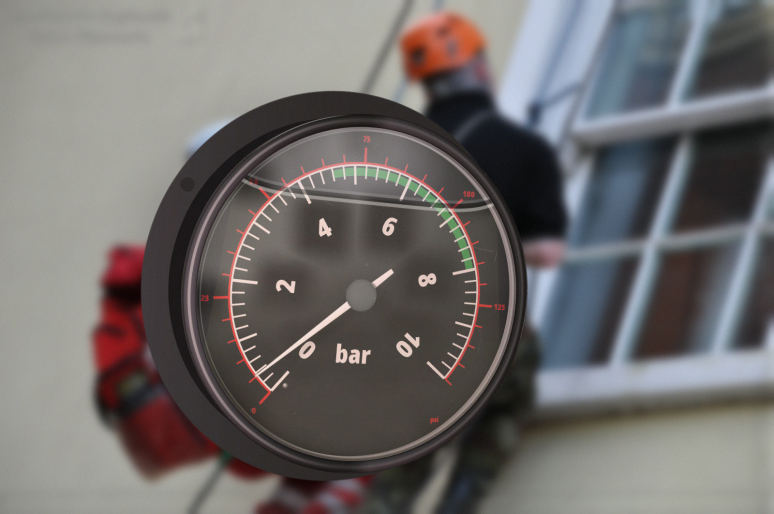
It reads 0.4; bar
